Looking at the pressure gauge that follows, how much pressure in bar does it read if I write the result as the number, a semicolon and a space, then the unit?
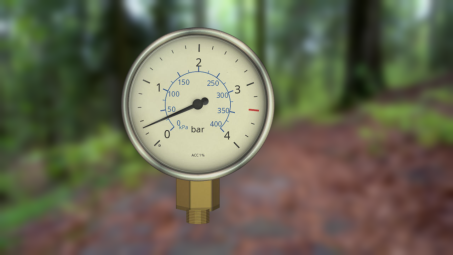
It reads 0.3; bar
